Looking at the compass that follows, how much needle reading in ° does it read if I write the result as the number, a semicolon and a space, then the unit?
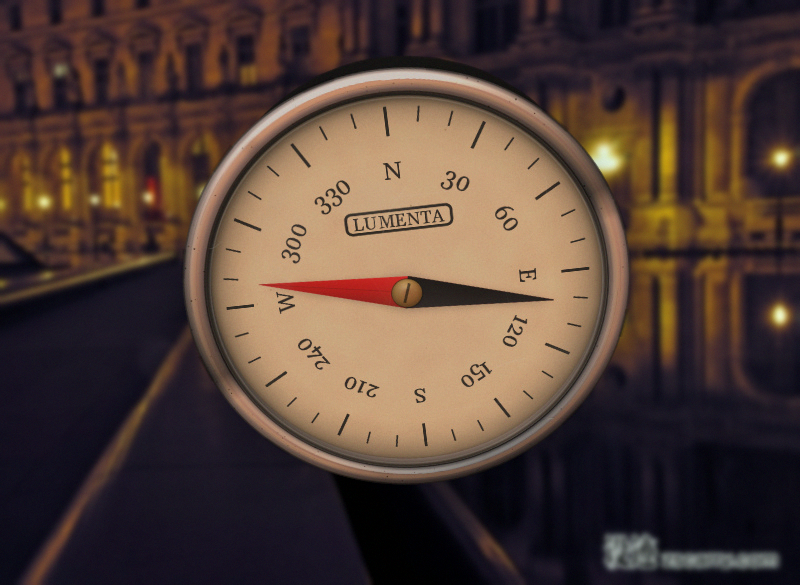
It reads 280; °
